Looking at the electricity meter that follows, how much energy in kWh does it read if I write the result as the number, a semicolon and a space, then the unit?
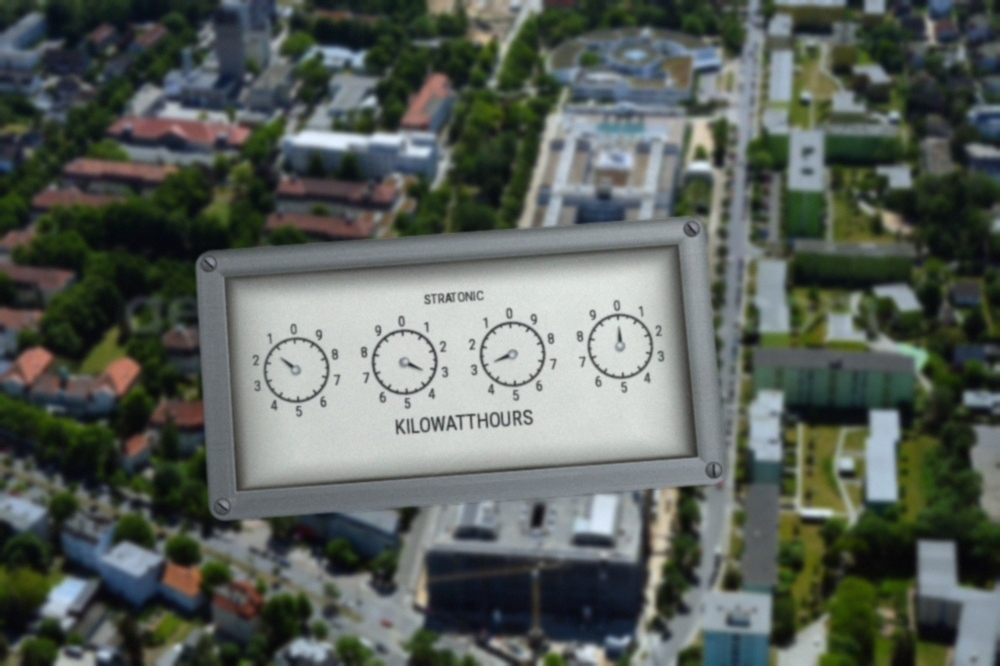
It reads 1330; kWh
